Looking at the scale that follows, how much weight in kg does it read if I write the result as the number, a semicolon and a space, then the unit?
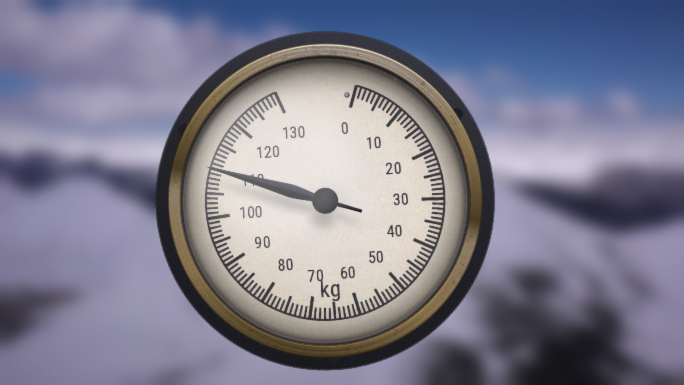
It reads 110; kg
